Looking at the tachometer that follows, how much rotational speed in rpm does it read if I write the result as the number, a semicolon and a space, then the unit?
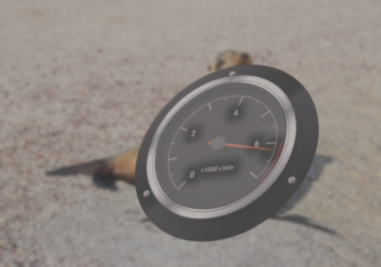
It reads 6250; rpm
